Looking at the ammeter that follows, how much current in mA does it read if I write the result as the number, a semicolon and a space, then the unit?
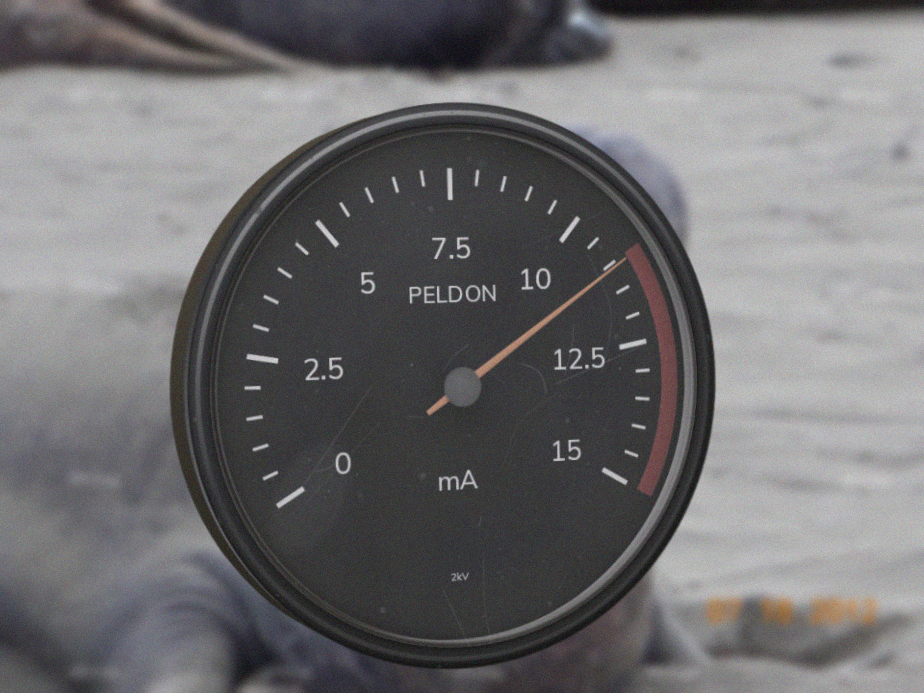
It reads 11; mA
